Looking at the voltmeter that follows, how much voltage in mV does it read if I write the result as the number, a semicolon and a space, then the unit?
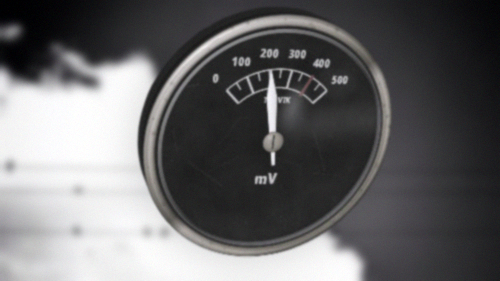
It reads 200; mV
